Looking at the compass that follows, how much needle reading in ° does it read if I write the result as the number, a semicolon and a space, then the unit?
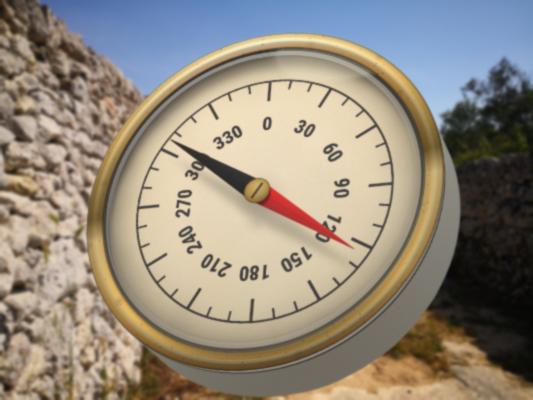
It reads 125; °
